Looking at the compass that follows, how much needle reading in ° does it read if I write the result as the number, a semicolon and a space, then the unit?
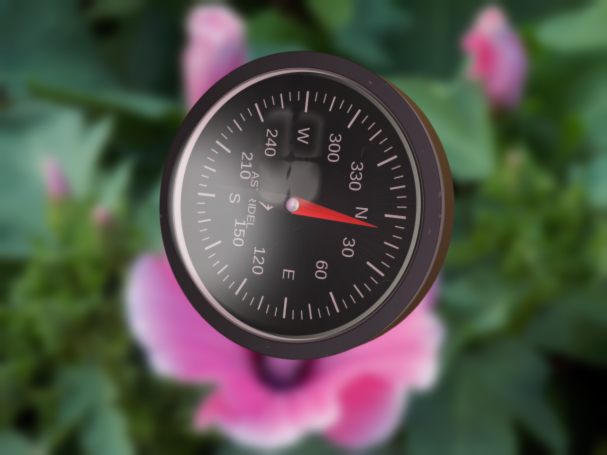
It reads 7.5; °
